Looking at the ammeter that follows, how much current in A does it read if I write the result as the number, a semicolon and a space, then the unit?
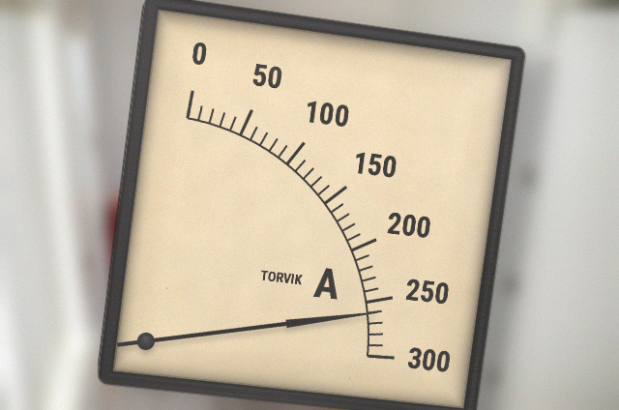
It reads 260; A
